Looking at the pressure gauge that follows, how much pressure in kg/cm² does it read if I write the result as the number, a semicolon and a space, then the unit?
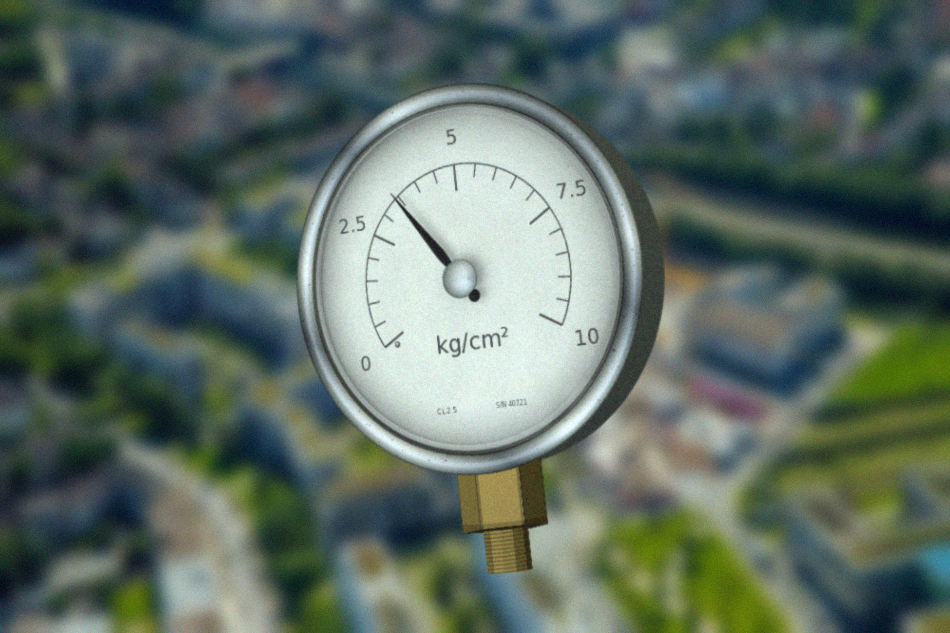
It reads 3.5; kg/cm²
